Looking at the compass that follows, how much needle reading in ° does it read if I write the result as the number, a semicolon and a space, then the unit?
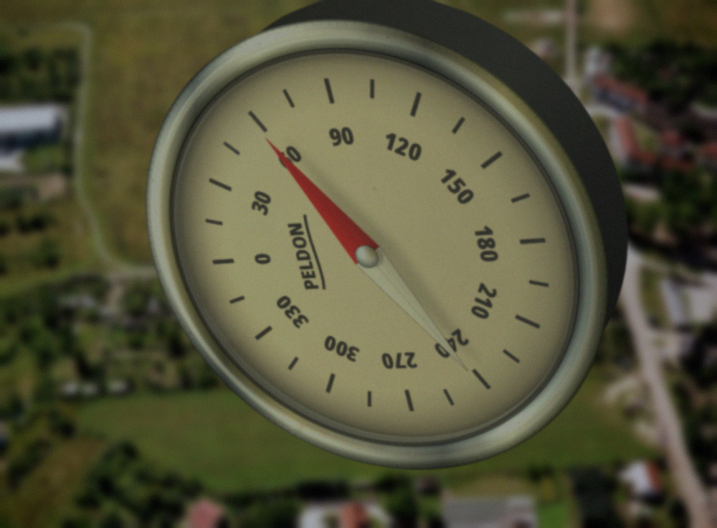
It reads 60; °
